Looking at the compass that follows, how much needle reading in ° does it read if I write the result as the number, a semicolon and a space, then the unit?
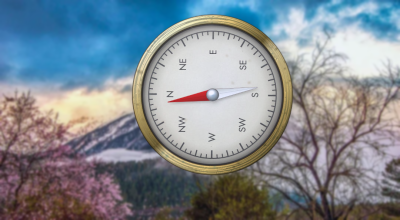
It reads 350; °
